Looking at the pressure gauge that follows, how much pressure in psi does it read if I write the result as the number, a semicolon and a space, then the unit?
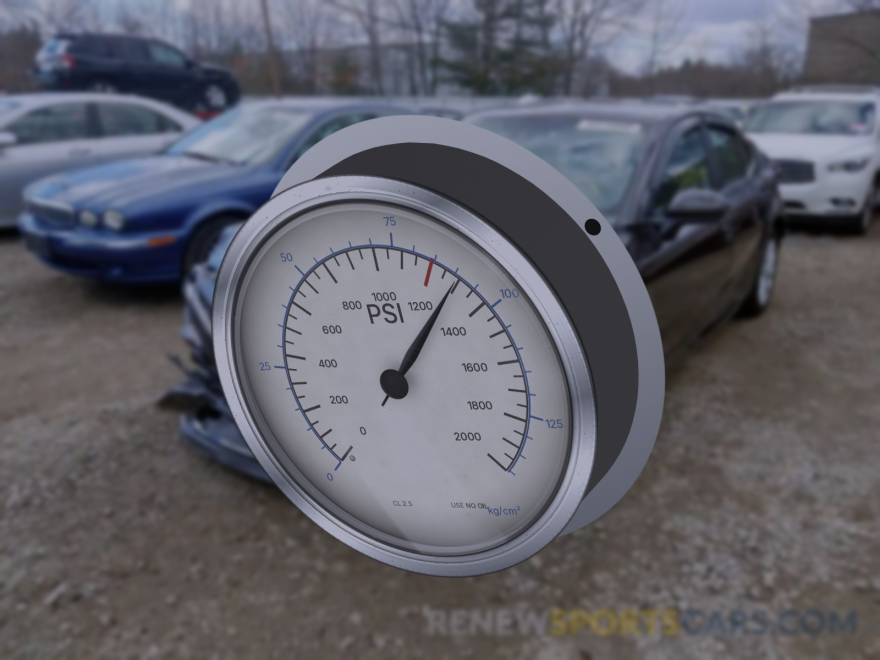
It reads 1300; psi
